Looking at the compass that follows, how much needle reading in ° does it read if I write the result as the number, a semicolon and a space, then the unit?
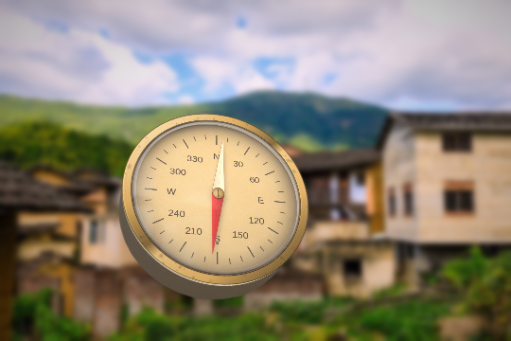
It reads 185; °
